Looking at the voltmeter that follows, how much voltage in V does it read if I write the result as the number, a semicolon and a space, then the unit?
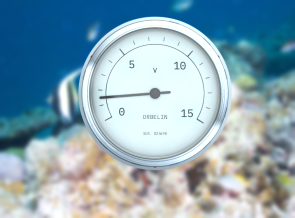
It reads 1.5; V
